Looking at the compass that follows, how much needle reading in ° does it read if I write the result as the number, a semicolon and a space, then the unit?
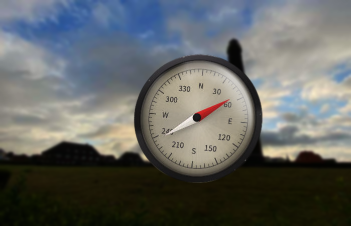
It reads 55; °
